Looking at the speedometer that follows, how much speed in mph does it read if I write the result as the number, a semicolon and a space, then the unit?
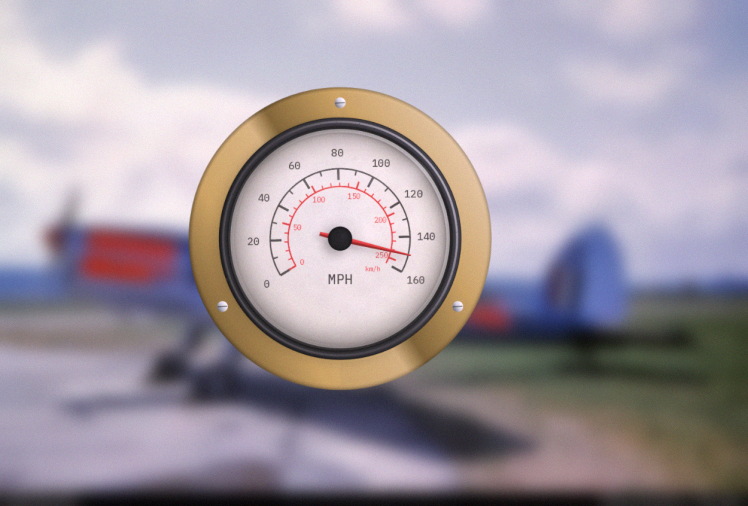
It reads 150; mph
